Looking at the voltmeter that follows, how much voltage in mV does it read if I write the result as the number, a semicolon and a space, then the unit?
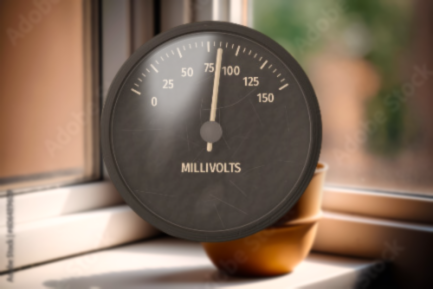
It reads 85; mV
